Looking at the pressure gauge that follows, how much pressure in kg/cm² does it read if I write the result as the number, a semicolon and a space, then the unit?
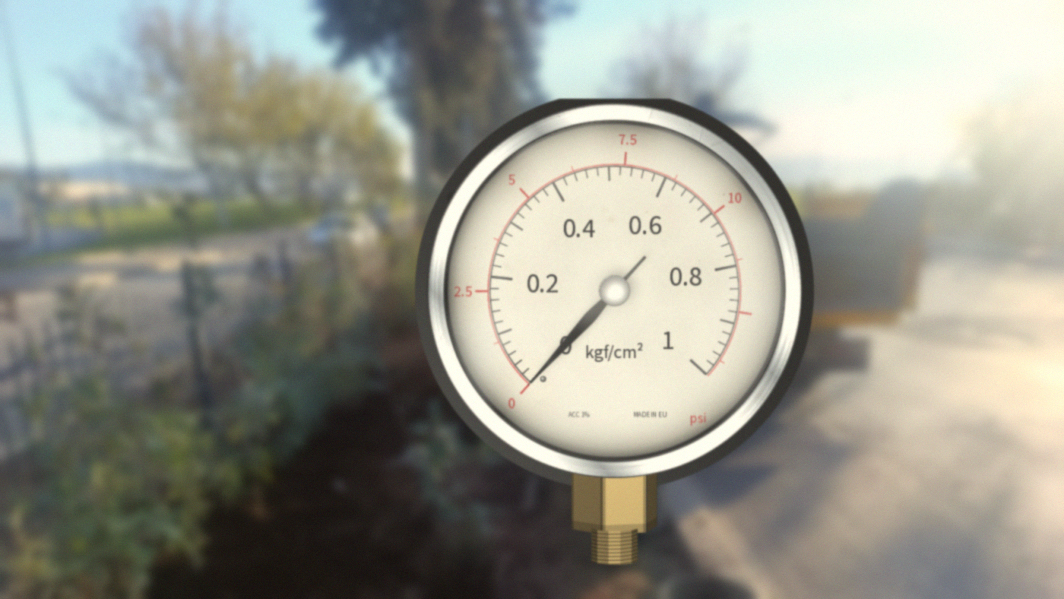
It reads 0; kg/cm²
